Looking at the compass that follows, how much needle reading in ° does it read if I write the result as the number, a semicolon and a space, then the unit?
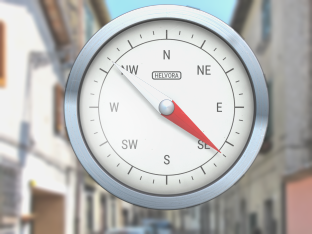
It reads 130; °
